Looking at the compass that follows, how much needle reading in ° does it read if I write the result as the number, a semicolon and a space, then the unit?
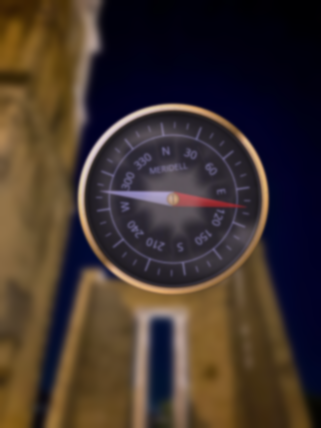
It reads 105; °
